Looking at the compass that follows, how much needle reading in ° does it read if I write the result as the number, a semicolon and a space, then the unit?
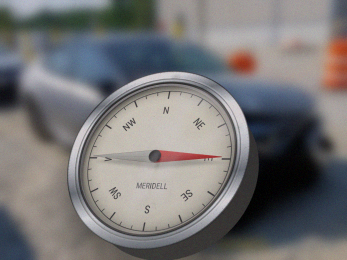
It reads 90; °
